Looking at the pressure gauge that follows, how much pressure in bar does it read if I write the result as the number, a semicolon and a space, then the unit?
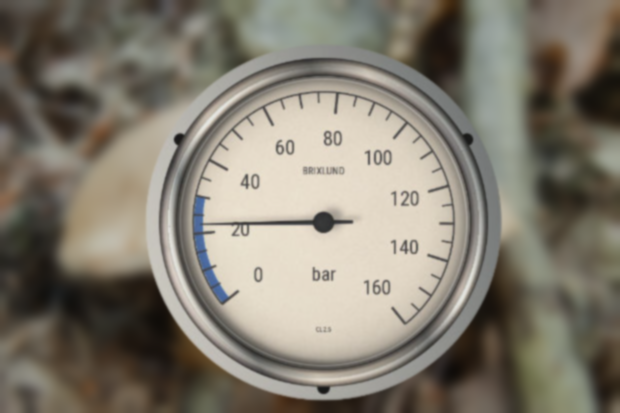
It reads 22.5; bar
